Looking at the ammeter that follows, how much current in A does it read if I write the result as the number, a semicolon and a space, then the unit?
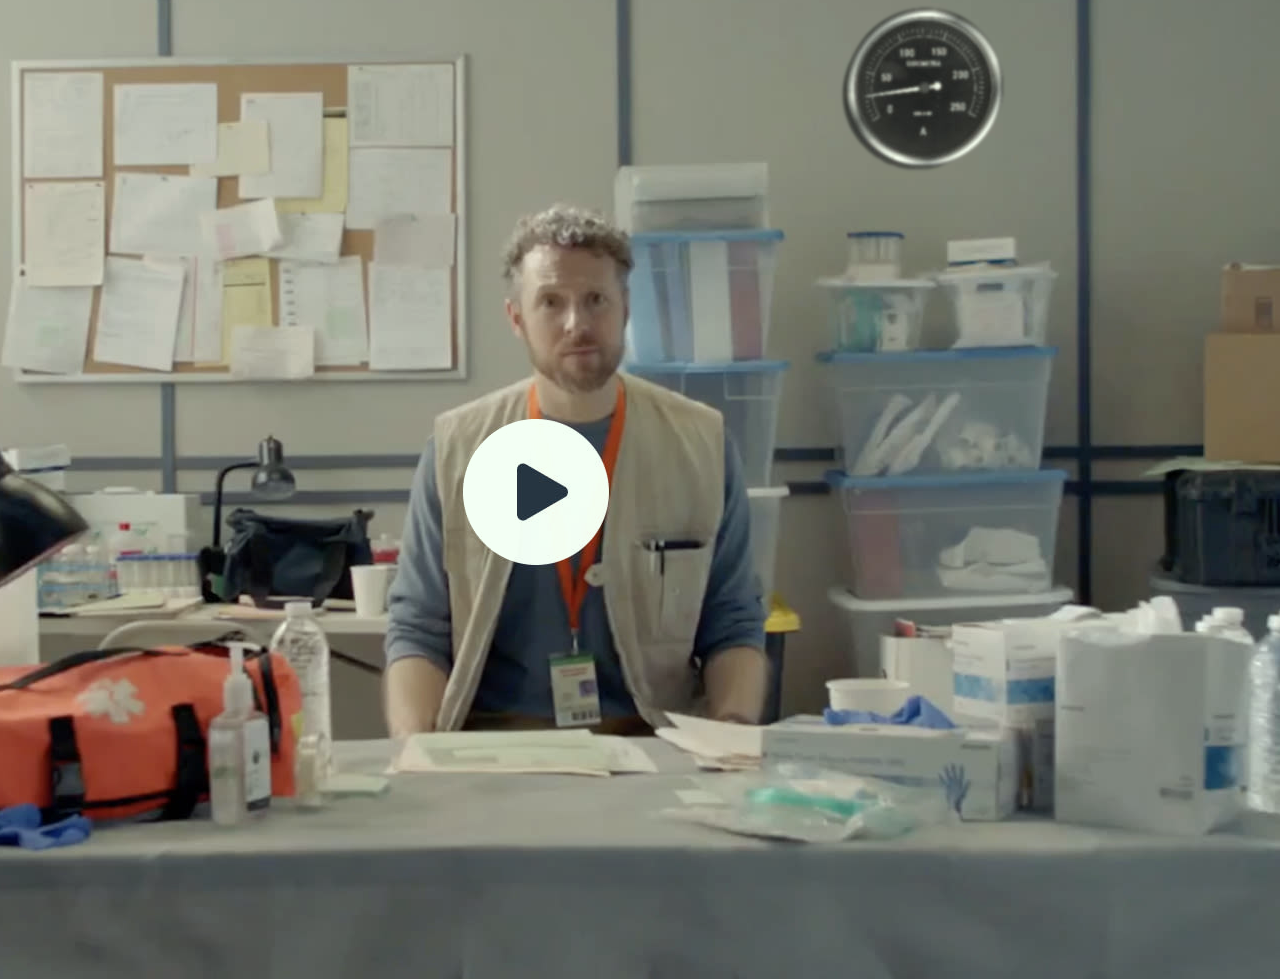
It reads 25; A
